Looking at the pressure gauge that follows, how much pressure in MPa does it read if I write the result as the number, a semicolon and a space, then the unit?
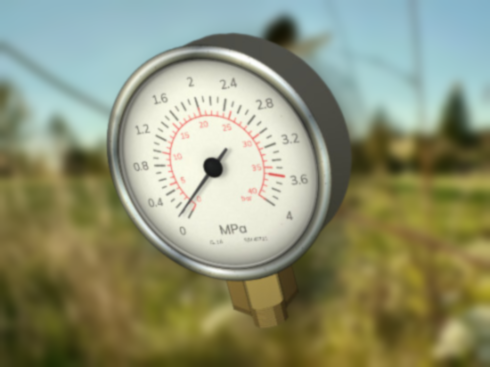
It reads 0.1; MPa
